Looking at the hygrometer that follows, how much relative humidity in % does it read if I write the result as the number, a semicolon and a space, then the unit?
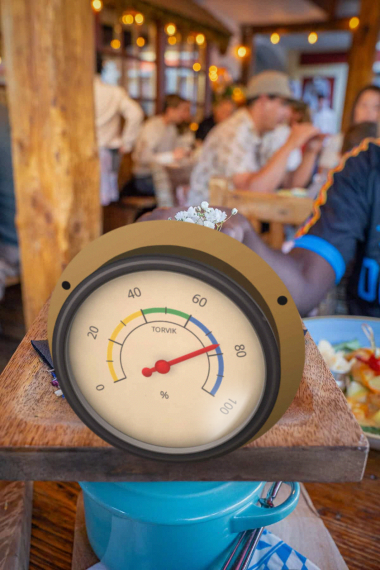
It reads 75; %
